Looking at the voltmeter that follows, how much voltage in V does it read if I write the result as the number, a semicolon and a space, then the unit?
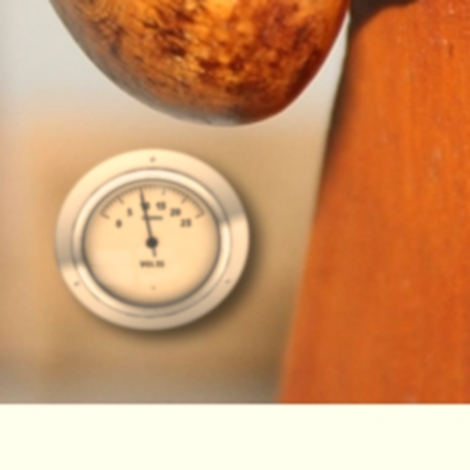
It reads 10; V
